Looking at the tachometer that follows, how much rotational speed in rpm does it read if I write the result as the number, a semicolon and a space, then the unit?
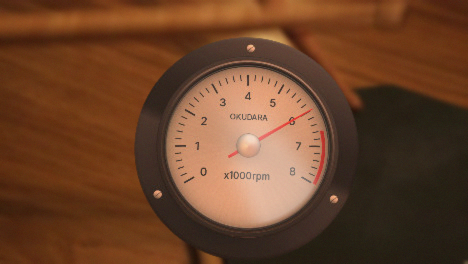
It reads 6000; rpm
